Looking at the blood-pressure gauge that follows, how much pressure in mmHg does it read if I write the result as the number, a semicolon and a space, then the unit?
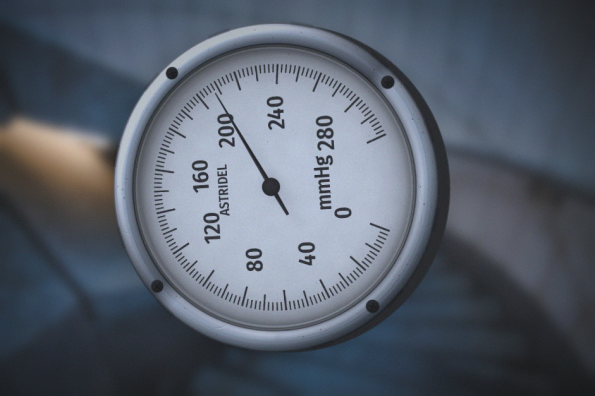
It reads 208; mmHg
